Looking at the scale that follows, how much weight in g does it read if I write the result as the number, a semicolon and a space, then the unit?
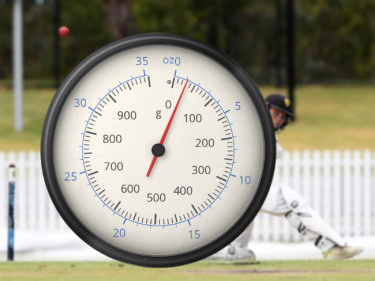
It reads 30; g
